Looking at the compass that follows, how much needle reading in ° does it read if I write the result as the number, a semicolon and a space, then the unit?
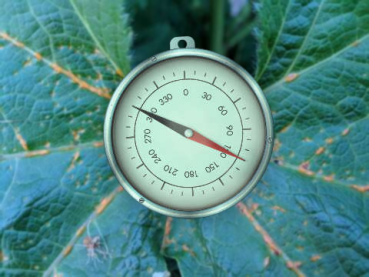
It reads 120; °
